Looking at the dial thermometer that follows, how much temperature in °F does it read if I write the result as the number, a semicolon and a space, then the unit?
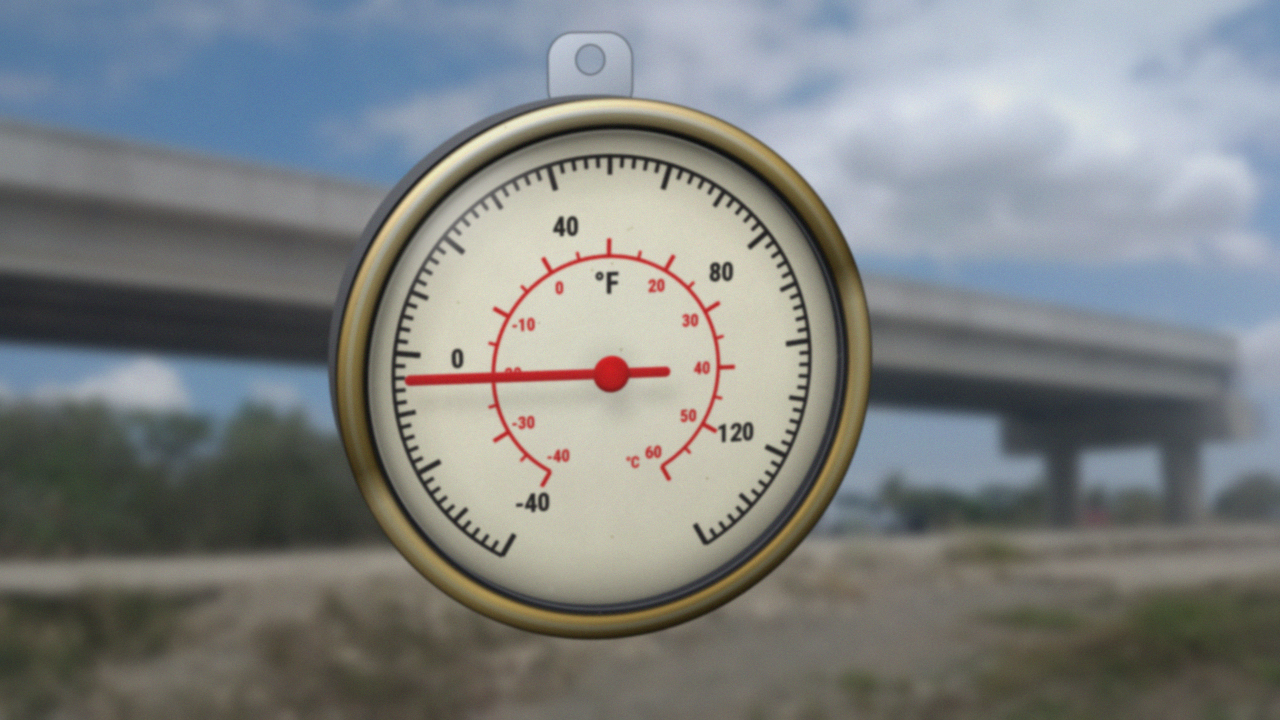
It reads -4; °F
